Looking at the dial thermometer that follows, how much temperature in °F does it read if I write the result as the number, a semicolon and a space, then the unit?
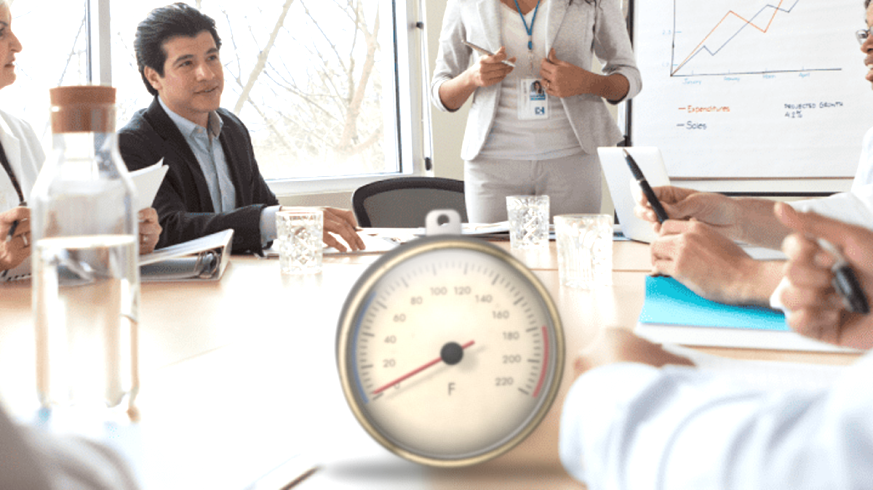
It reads 4; °F
